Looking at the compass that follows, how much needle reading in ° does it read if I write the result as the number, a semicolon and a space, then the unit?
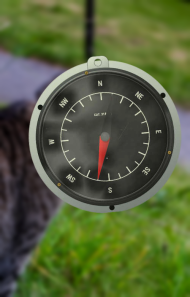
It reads 195; °
